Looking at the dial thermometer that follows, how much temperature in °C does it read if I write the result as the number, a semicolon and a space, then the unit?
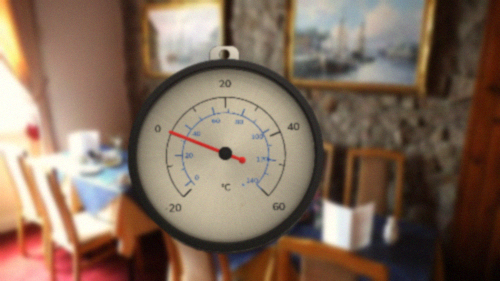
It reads 0; °C
